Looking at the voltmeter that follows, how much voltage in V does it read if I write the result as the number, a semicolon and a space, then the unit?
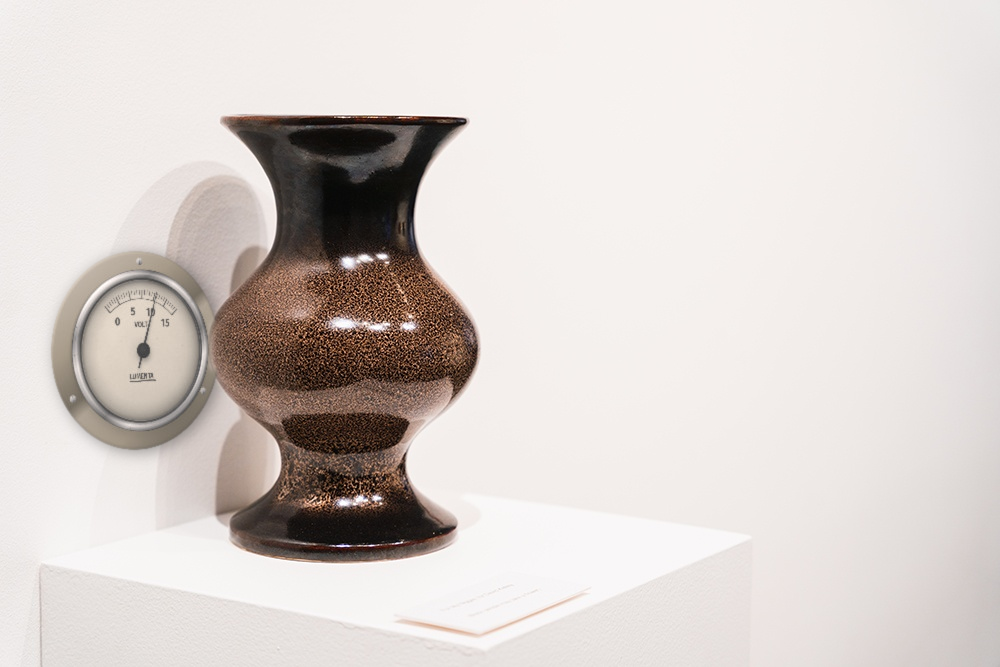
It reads 10; V
